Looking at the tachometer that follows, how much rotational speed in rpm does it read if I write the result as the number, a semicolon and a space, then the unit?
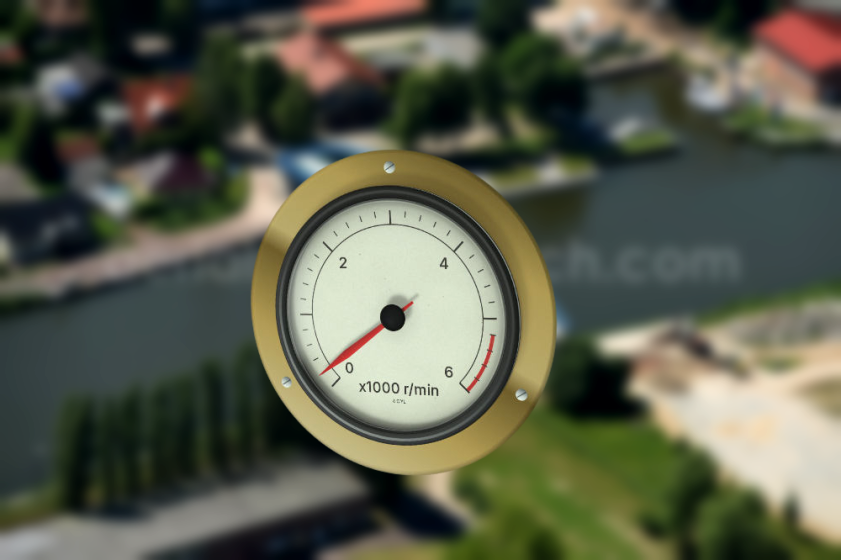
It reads 200; rpm
